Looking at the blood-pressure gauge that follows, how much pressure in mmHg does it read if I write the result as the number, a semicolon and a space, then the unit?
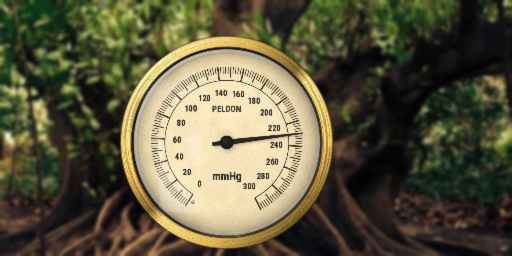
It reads 230; mmHg
